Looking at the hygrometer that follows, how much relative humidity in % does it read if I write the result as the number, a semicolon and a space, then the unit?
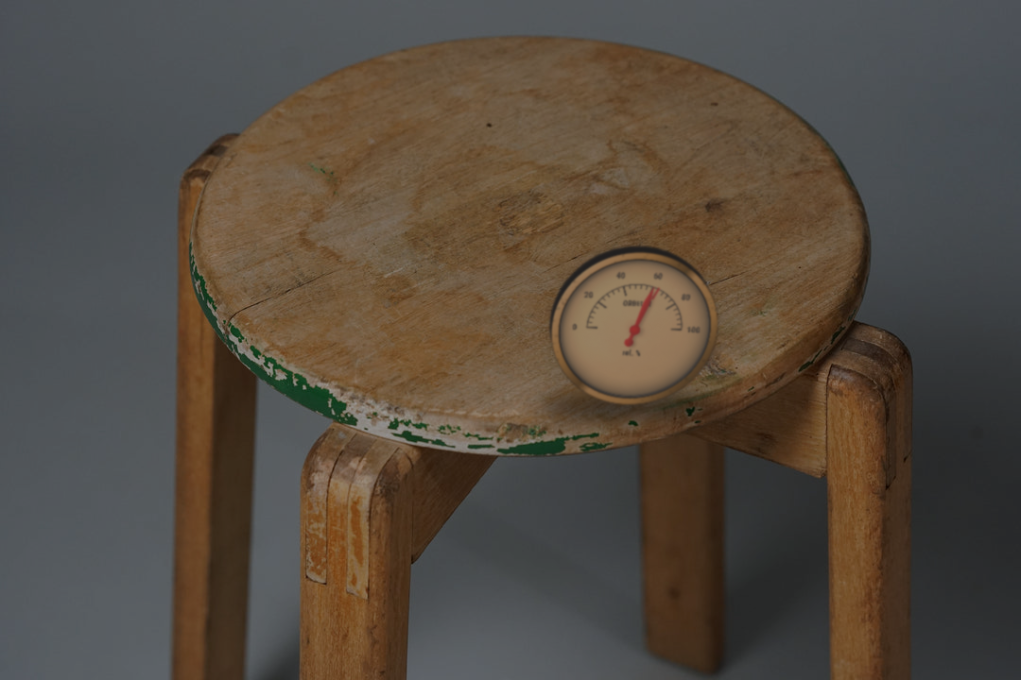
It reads 60; %
